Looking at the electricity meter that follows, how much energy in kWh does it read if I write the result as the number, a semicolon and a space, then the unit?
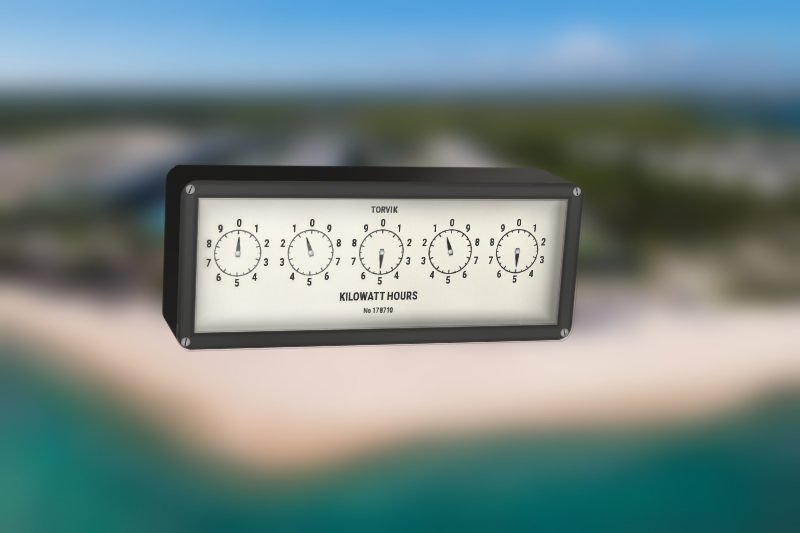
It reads 505; kWh
